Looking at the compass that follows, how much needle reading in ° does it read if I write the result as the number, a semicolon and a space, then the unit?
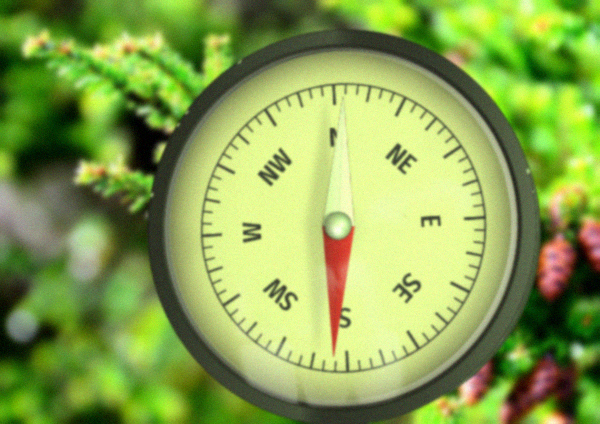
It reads 185; °
